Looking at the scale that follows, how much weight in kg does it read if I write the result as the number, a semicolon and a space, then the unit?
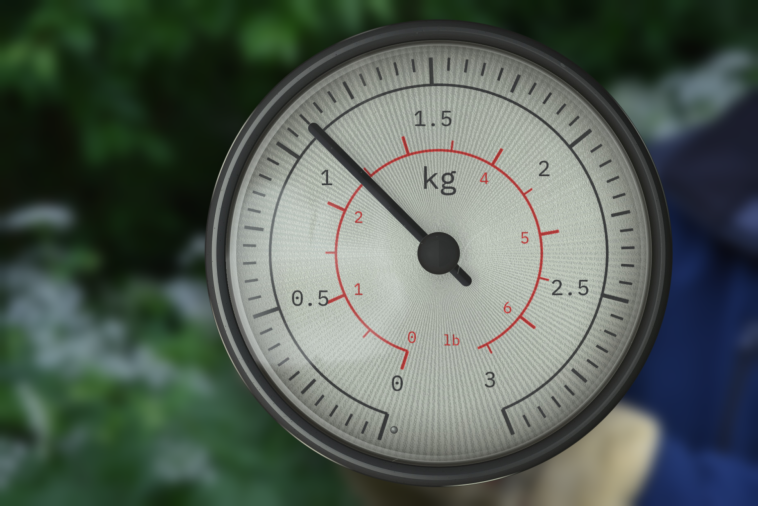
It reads 1.1; kg
